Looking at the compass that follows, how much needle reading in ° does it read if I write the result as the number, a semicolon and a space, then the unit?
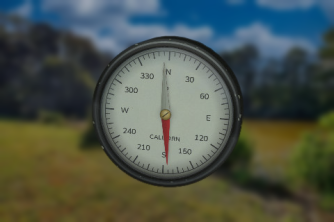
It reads 175; °
